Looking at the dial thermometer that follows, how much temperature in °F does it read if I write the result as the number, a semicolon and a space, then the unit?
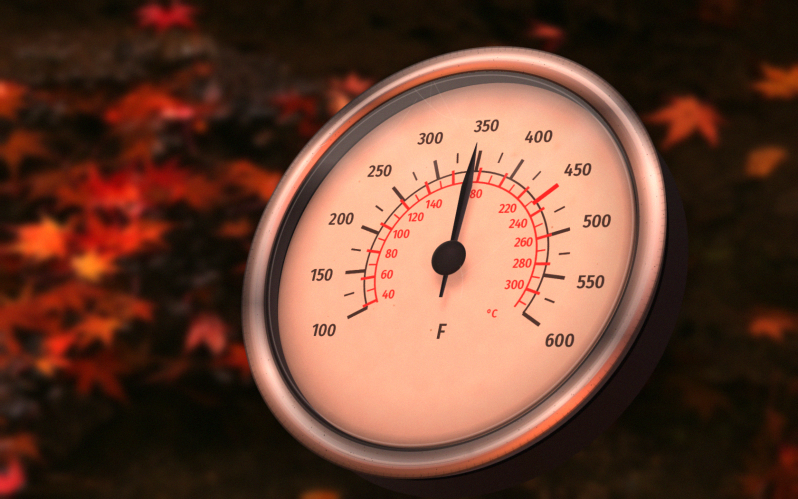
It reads 350; °F
